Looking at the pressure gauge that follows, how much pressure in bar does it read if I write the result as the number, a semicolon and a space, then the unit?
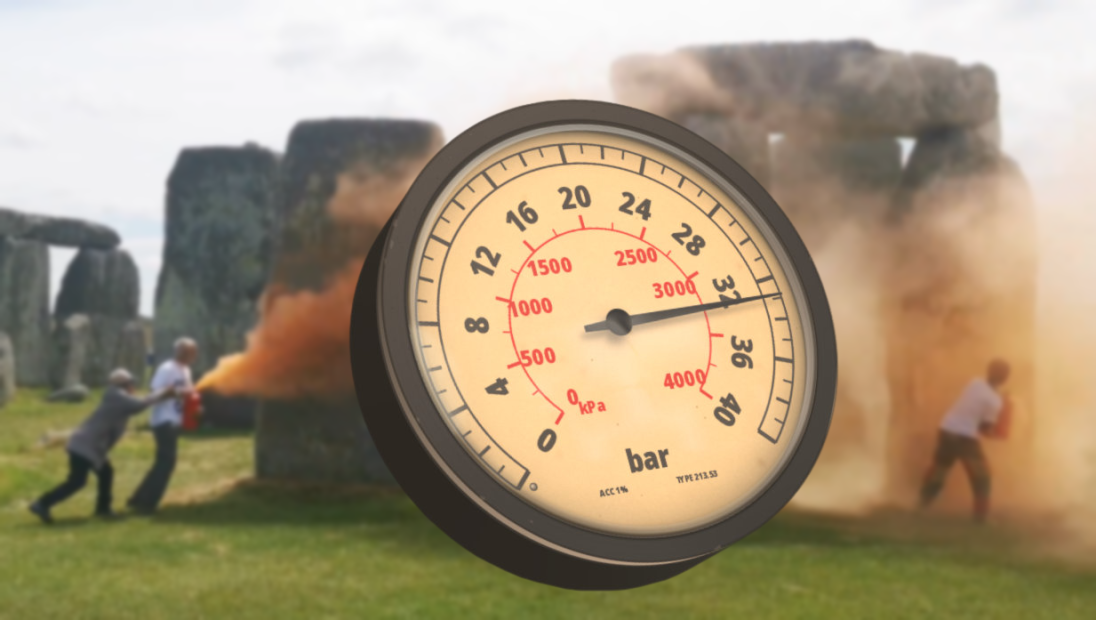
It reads 33; bar
